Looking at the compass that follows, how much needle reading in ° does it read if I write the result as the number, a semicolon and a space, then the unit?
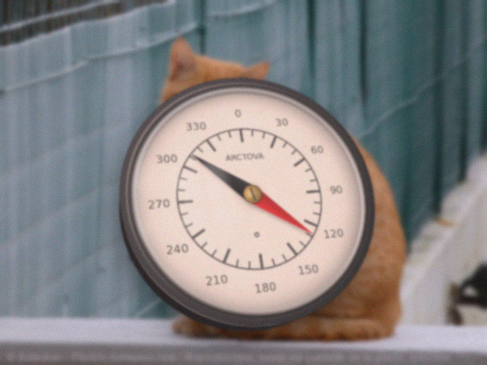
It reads 130; °
